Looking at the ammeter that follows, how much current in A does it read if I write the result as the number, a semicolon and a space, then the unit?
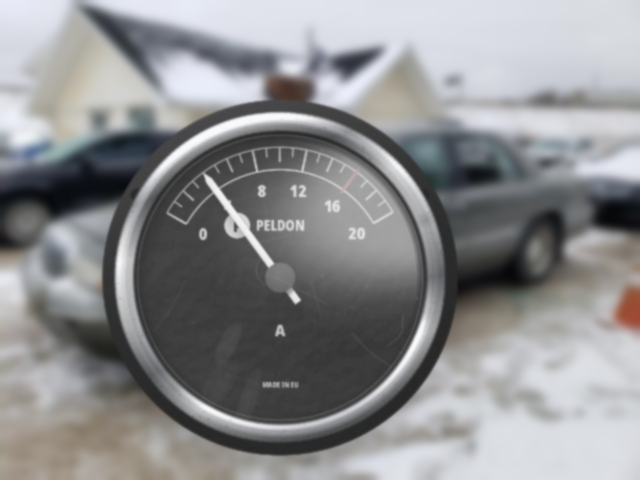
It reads 4; A
